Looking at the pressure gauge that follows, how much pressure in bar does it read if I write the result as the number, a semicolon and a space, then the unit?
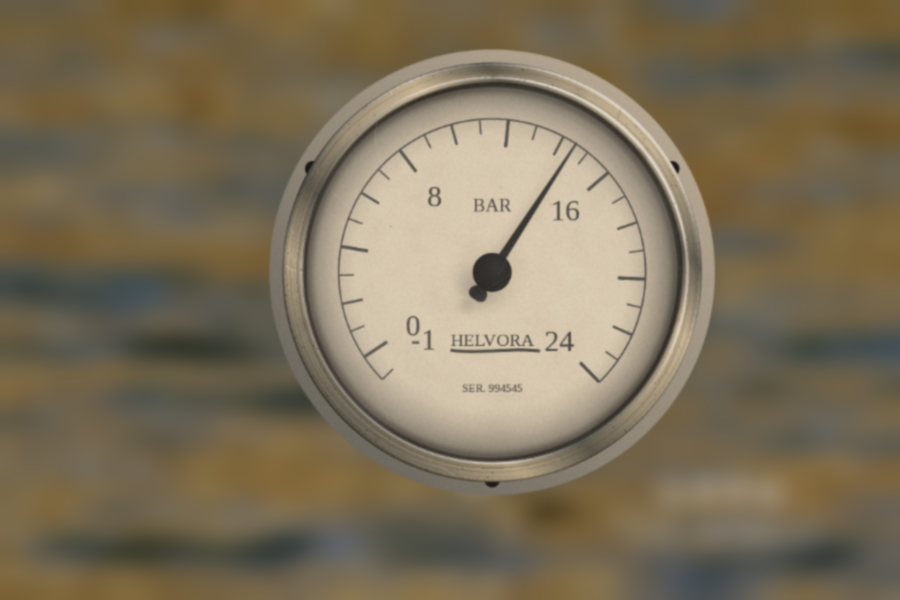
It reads 14.5; bar
